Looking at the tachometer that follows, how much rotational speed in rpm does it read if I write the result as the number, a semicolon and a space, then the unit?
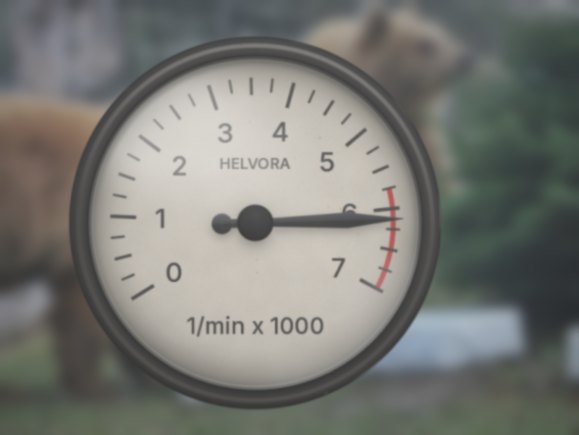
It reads 6125; rpm
